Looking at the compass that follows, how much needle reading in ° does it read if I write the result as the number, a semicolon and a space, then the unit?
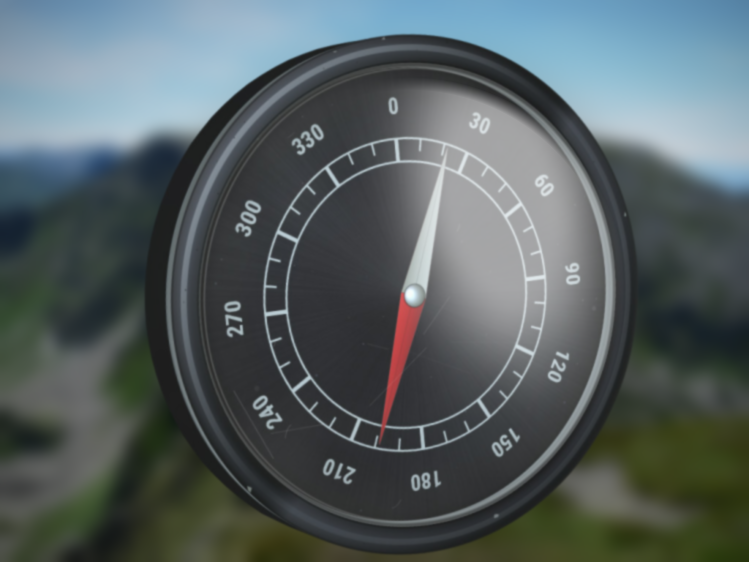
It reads 200; °
